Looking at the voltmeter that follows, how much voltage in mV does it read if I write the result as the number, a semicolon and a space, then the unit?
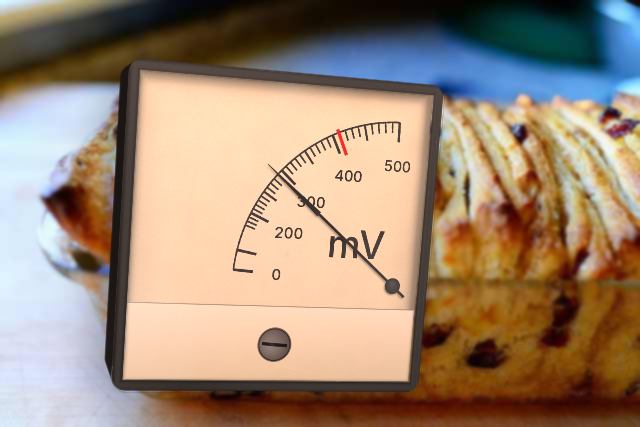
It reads 290; mV
